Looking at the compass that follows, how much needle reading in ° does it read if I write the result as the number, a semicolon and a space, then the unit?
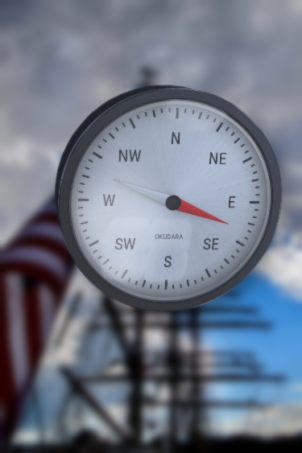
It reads 110; °
